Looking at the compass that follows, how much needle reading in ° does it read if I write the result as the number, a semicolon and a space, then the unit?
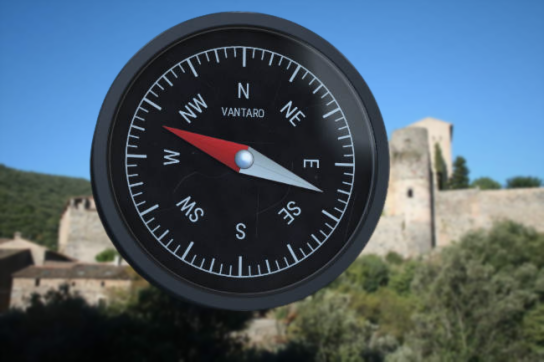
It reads 290; °
